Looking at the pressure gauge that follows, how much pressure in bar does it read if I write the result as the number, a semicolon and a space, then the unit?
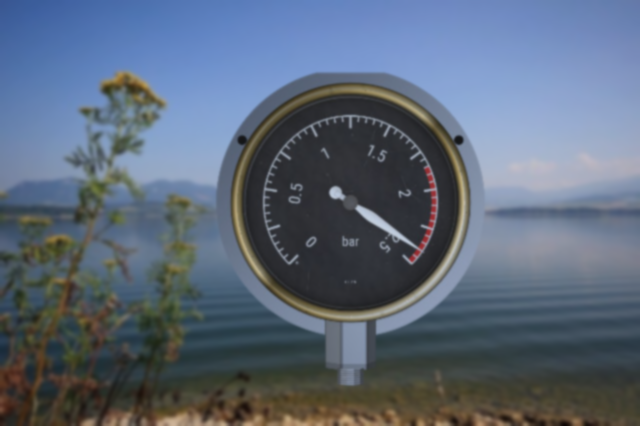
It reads 2.4; bar
